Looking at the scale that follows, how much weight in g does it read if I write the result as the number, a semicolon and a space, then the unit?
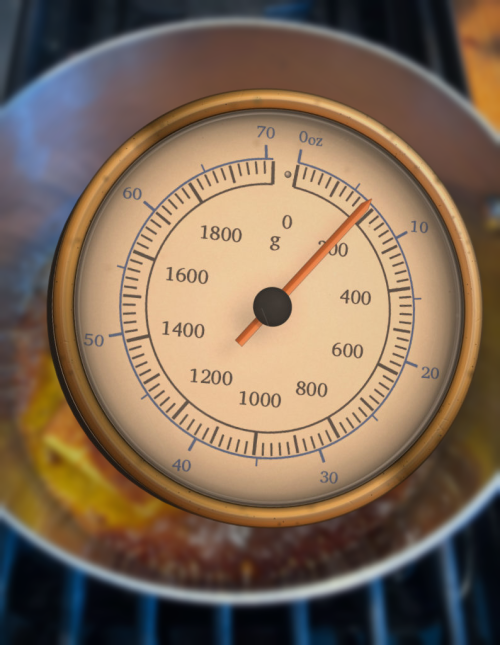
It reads 180; g
